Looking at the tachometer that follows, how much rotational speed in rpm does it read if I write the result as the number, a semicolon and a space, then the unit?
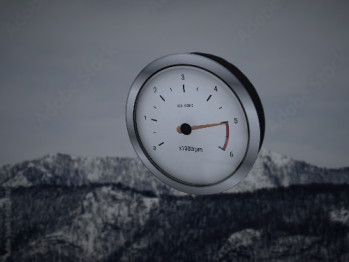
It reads 5000; rpm
